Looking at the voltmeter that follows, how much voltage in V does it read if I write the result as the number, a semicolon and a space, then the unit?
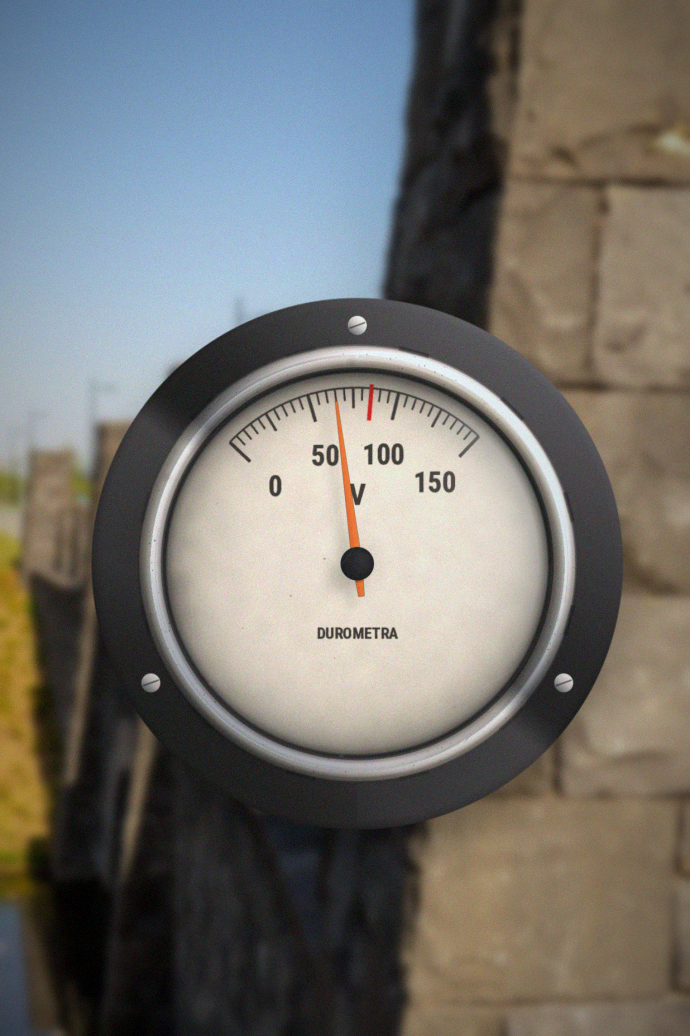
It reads 65; V
